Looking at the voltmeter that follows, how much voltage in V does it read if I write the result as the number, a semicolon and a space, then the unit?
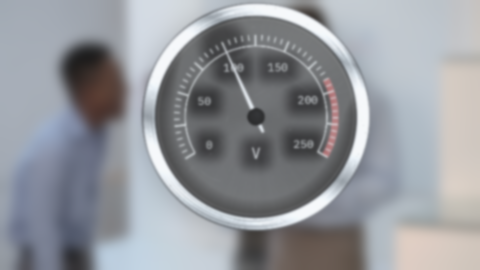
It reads 100; V
